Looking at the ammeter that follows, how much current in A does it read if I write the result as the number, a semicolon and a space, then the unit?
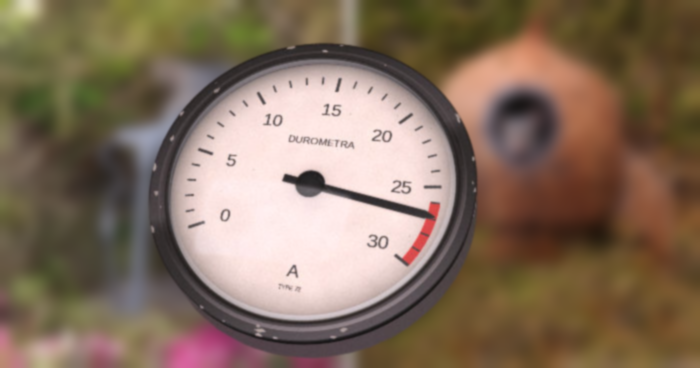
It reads 27; A
